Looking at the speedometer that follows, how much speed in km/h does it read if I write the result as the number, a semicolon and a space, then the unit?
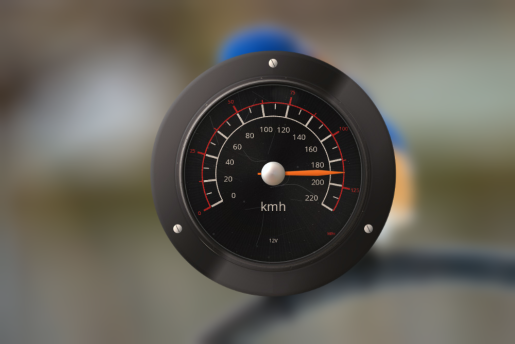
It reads 190; km/h
